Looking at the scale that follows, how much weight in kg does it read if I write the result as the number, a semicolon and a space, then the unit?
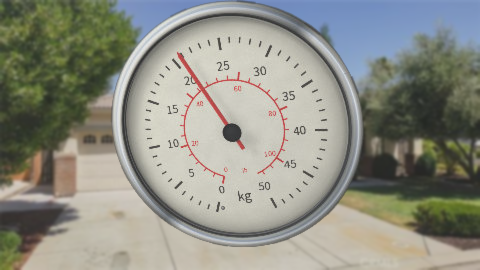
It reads 21; kg
